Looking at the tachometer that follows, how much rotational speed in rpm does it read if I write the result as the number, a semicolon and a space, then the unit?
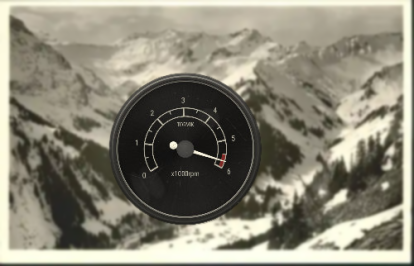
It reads 5750; rpm
